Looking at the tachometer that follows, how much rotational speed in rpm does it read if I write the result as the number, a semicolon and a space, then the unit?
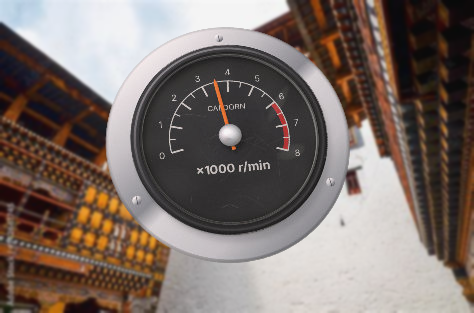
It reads 3500; rpm
